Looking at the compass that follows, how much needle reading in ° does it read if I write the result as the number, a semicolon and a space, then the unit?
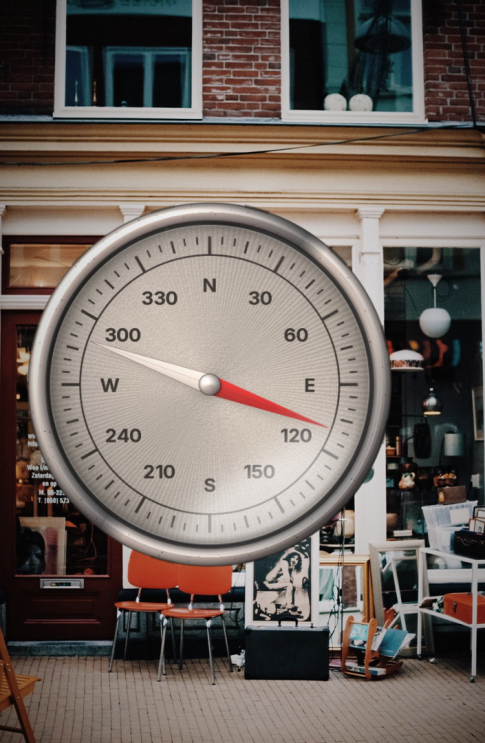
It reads 110; °
